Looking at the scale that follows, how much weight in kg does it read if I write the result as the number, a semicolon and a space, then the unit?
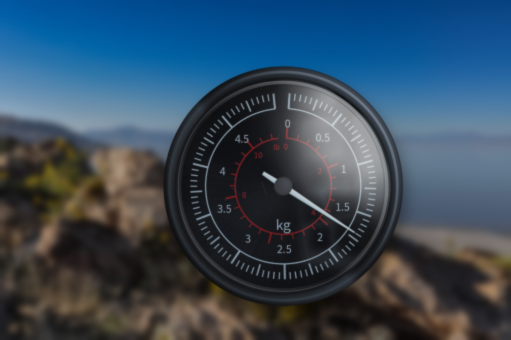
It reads 1.7; kg
